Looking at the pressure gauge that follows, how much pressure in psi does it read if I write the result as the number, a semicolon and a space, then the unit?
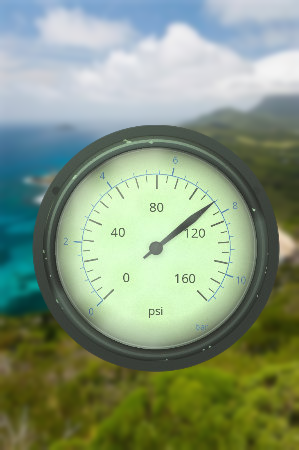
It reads 110; psi
